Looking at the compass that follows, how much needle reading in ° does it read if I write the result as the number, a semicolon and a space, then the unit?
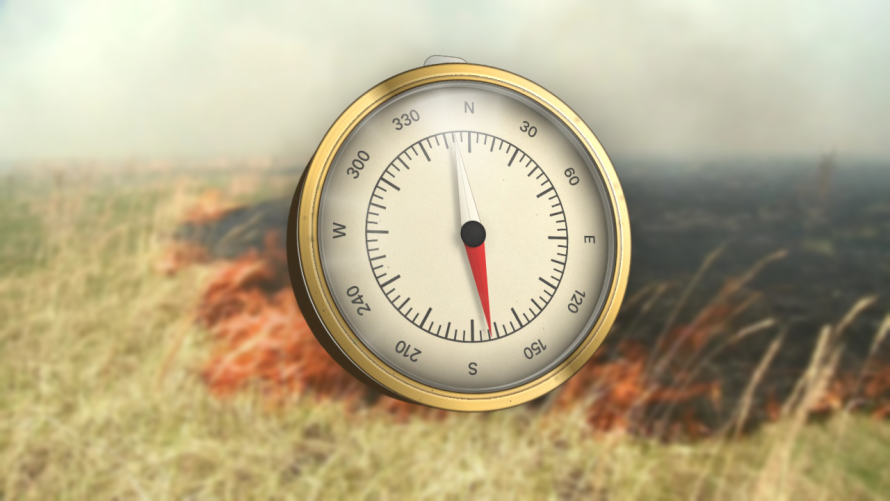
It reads 170; °
